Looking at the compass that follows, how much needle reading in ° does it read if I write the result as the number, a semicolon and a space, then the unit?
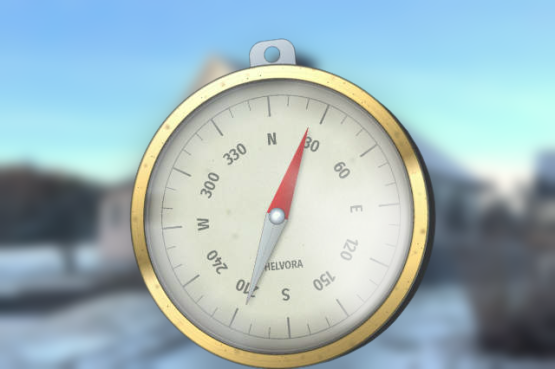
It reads 25; °
